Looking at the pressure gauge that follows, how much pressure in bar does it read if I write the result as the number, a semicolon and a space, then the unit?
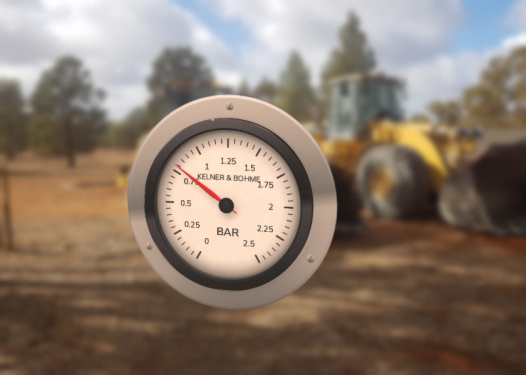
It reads 0.8; bar
